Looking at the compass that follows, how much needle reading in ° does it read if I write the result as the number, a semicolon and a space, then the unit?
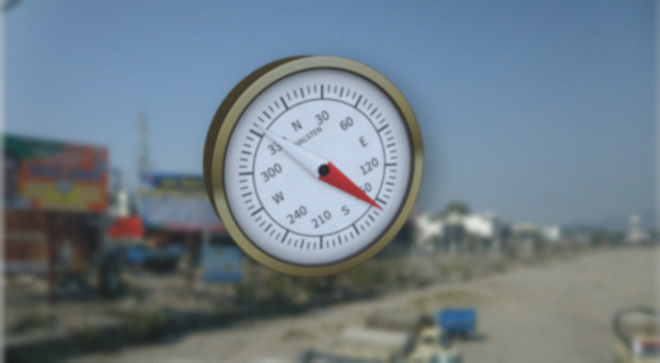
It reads 155; °
